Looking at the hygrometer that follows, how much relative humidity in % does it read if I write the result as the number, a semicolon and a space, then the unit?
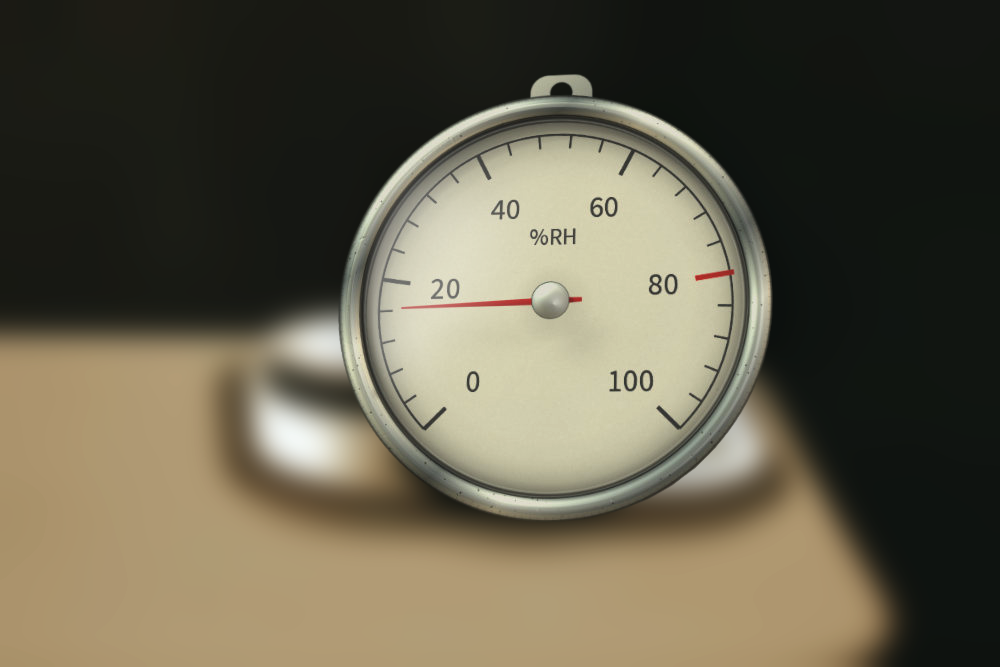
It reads 16; %
